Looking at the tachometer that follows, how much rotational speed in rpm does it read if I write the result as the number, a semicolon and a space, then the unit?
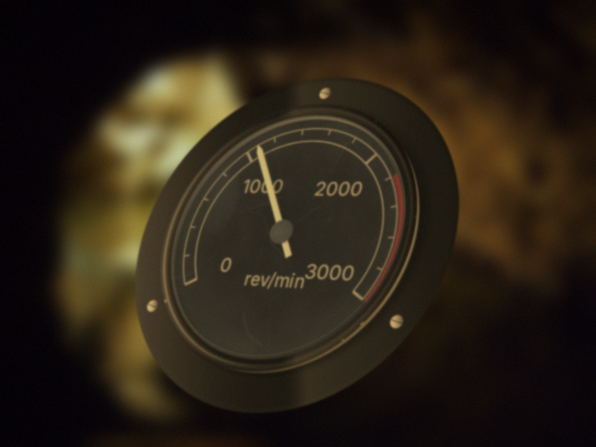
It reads 1100; rpm
